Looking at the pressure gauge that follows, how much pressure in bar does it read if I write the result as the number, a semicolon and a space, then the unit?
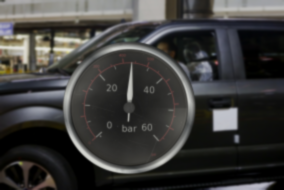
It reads 30; bar
